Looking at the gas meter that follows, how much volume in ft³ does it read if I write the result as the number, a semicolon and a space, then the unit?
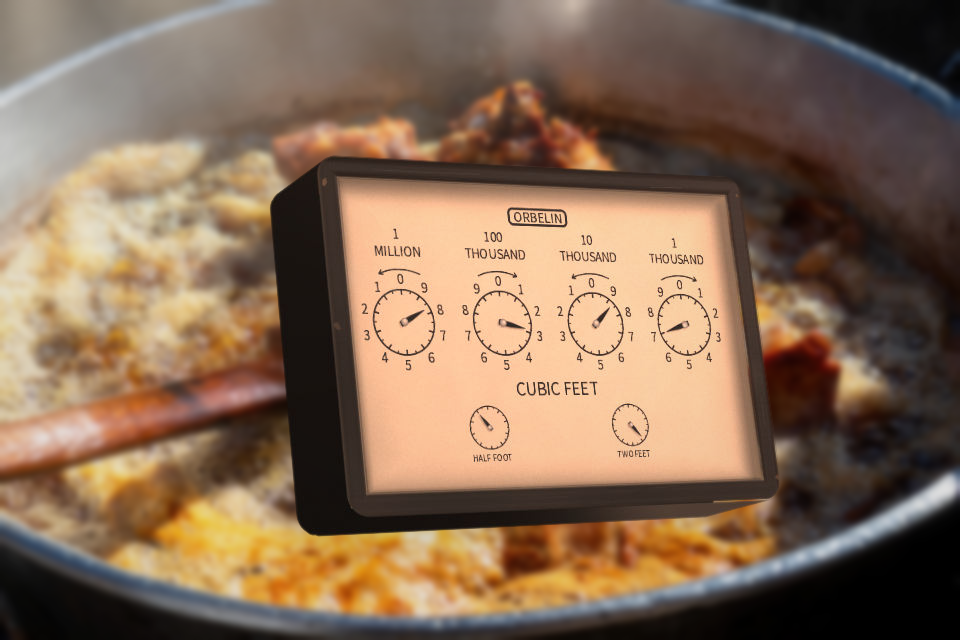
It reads 828700; ft³
